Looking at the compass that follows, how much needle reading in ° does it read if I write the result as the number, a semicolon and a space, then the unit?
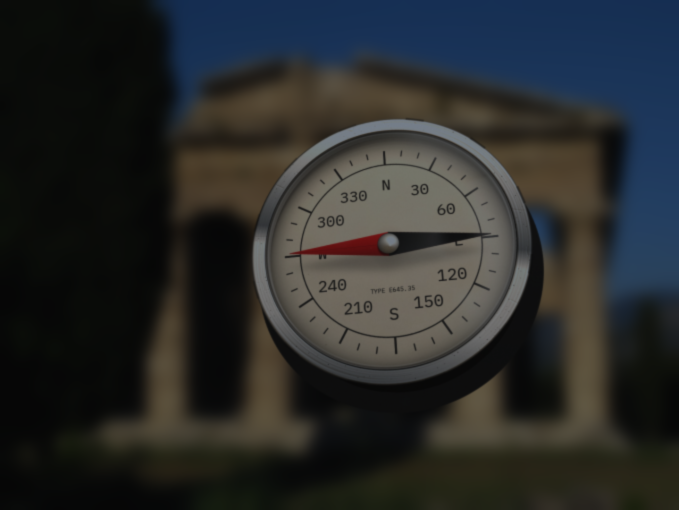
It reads 270; °
